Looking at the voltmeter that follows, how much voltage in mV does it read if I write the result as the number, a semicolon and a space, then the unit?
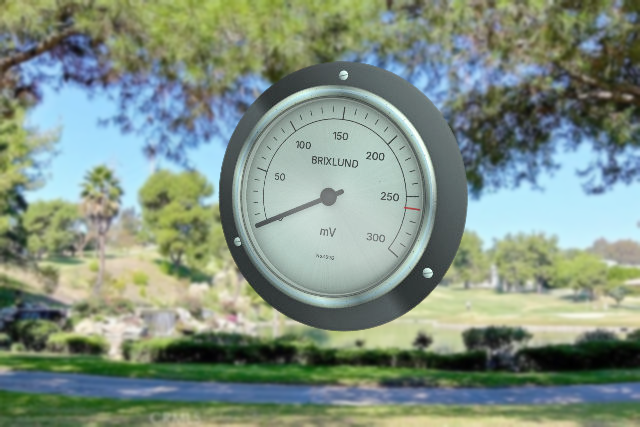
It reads 0; mV
